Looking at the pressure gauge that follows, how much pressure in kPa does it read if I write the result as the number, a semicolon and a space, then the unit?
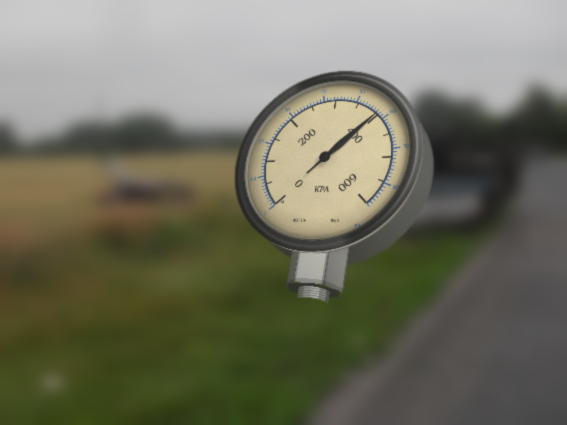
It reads 400; kPa
